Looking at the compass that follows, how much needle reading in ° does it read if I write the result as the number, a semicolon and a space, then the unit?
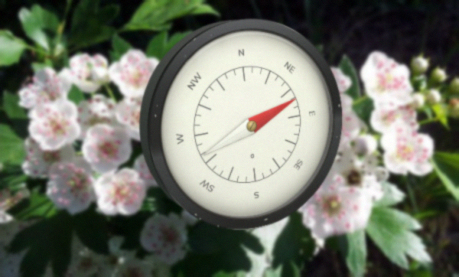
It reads 70; °
